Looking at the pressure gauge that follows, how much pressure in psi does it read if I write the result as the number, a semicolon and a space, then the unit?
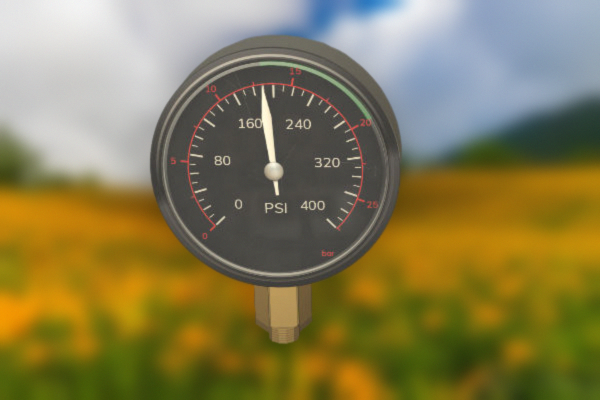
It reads 190; psi
